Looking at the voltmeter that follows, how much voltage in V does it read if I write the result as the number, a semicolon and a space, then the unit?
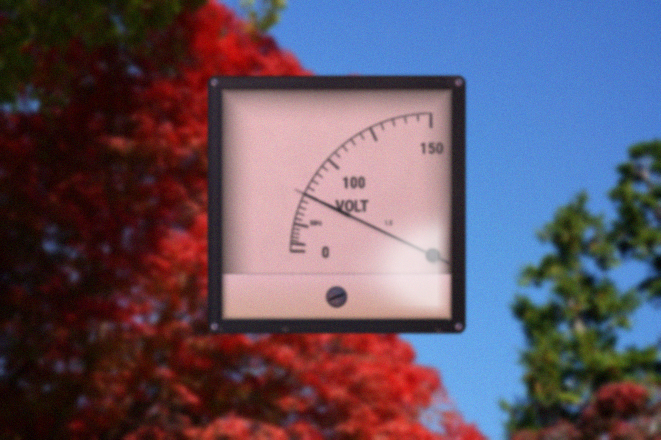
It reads 75; V
